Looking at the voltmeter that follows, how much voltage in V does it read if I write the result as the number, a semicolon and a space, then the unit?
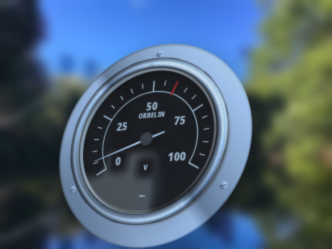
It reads 5; V
